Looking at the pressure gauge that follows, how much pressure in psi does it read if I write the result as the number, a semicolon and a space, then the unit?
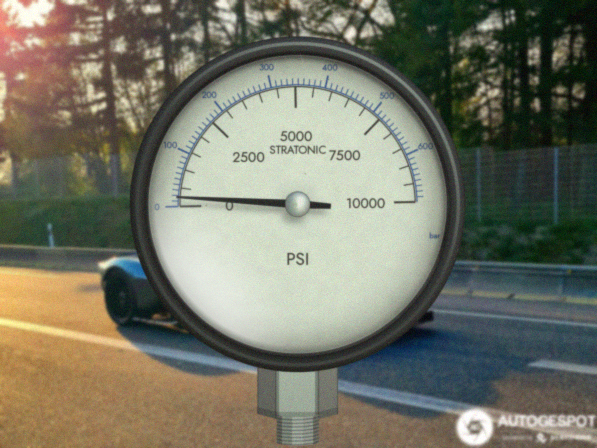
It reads 250; psi
